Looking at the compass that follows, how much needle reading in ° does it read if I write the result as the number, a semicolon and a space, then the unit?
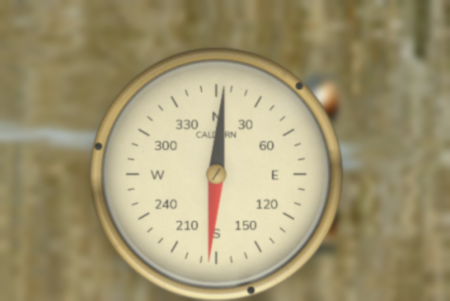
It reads 185; °
